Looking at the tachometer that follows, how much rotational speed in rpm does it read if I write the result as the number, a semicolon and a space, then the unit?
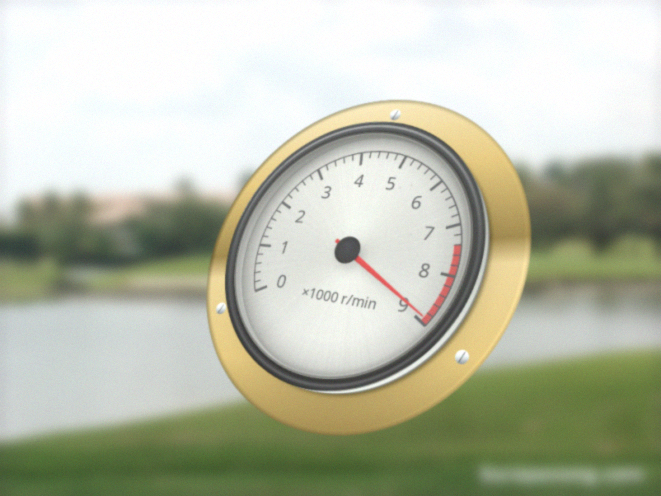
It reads 8900; rpm
